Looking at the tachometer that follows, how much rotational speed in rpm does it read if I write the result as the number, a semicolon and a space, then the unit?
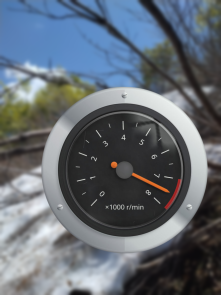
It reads 7500; rpm
